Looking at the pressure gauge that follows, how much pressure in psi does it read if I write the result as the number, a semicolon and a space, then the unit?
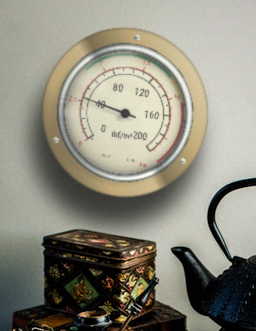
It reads 40; psi
